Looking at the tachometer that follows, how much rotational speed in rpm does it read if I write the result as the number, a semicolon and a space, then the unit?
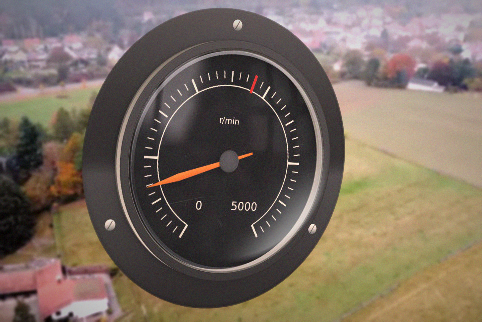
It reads 700; rpm
